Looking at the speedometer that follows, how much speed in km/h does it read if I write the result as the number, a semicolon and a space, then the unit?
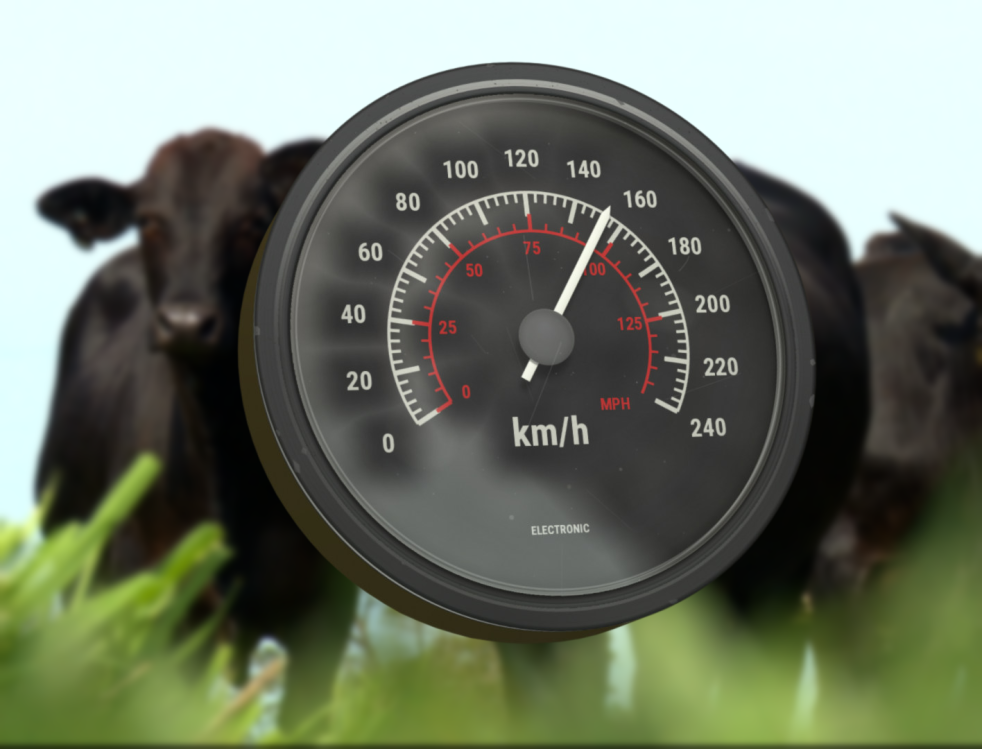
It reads 152; km/h
